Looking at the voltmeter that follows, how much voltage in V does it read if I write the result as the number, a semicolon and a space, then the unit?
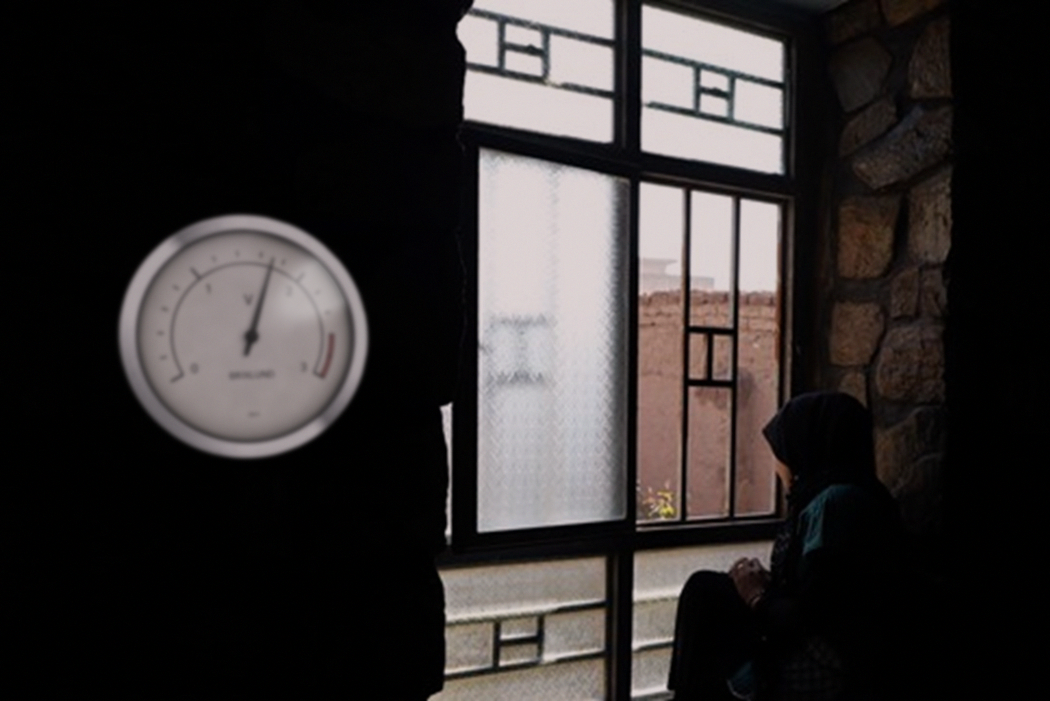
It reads 1.7; V
